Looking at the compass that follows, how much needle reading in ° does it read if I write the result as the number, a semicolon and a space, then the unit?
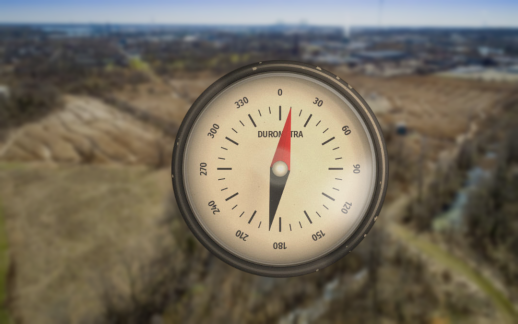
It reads 10; °
